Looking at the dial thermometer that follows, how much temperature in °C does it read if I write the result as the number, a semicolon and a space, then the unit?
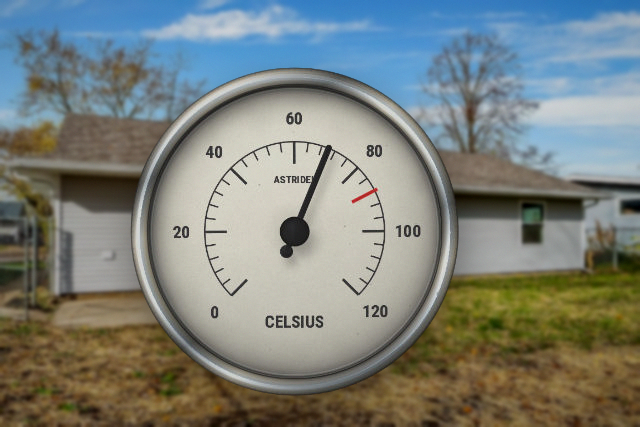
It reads 70; °C
